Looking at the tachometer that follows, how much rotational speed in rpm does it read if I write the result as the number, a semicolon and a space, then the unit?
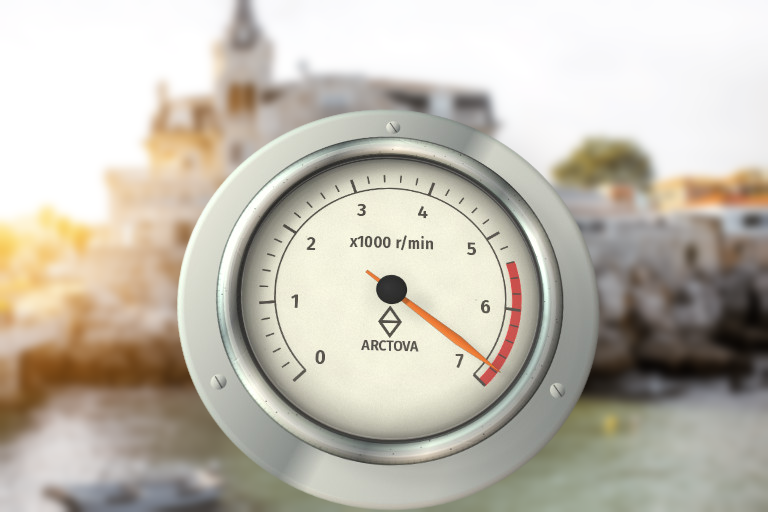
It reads 6800; rpm
